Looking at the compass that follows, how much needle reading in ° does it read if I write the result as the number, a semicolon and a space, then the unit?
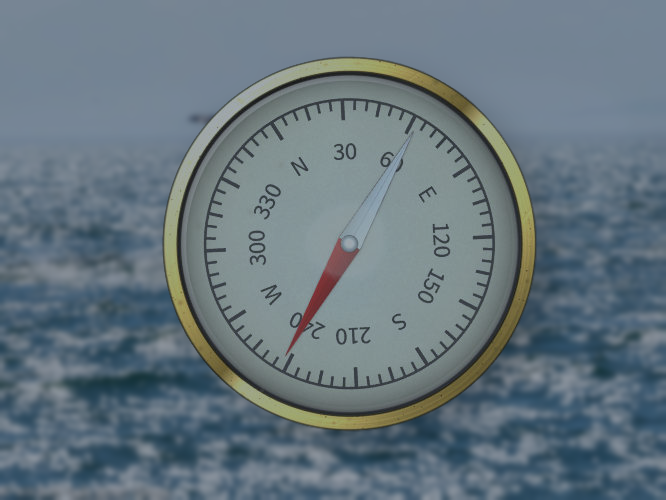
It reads 242.5; °
